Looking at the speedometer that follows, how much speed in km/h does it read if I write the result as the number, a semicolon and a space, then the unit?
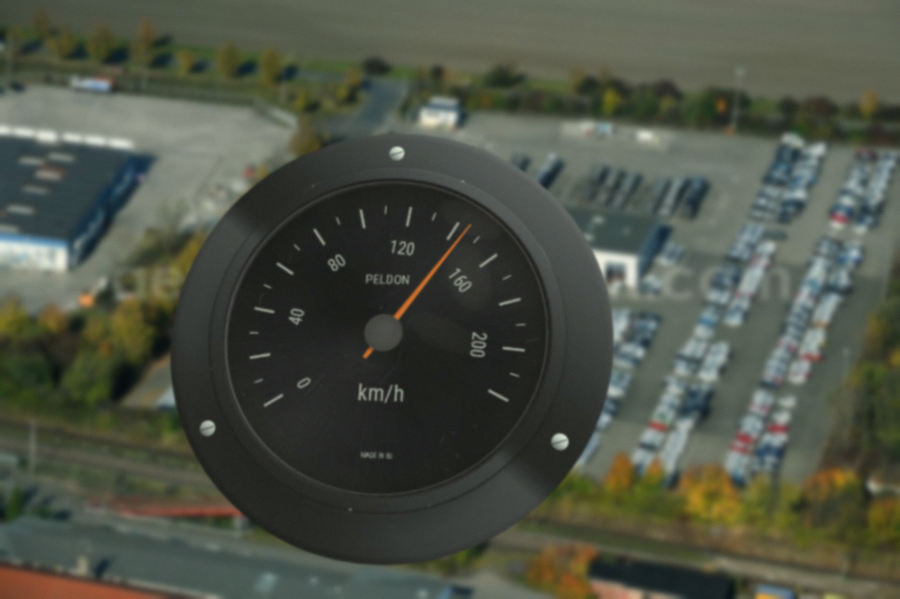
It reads 145; km/h
